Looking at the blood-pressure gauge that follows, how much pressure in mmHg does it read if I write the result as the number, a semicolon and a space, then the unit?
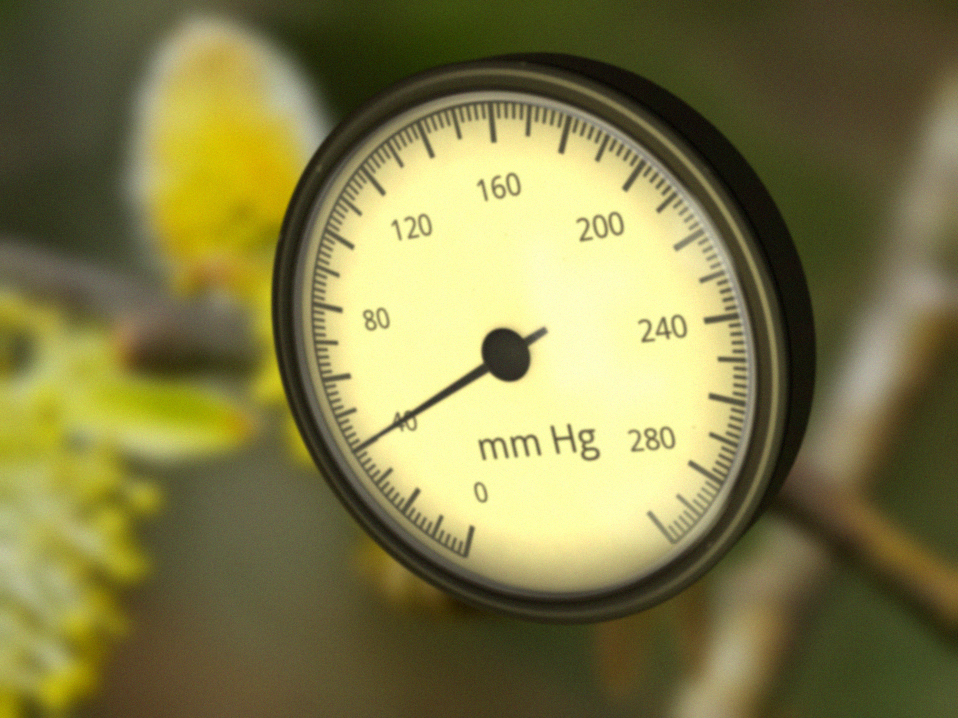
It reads 40; mmHg
